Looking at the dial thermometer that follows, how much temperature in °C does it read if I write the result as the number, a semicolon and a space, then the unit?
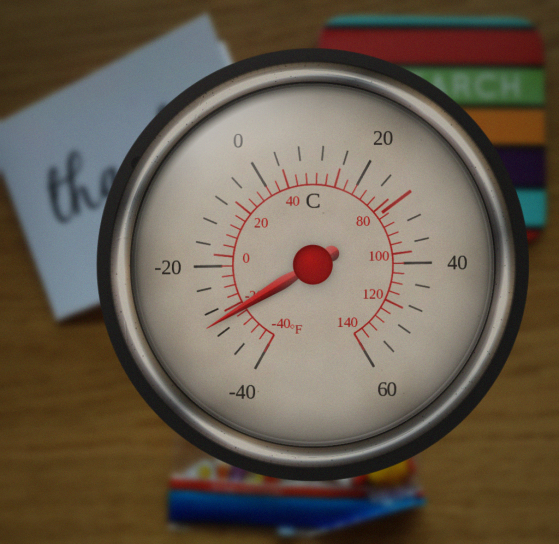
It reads -30; °C
